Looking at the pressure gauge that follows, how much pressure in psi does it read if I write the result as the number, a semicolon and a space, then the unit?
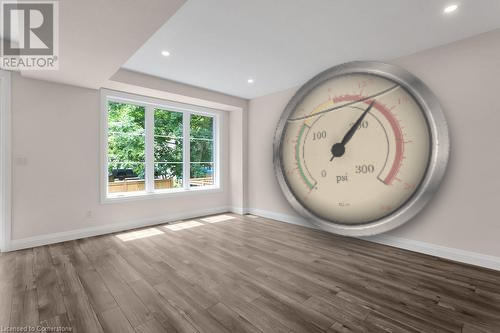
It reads 200; psi
